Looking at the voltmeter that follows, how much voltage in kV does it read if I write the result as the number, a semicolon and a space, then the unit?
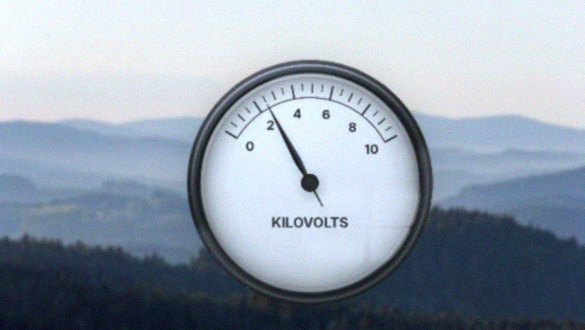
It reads 2.5; kV
